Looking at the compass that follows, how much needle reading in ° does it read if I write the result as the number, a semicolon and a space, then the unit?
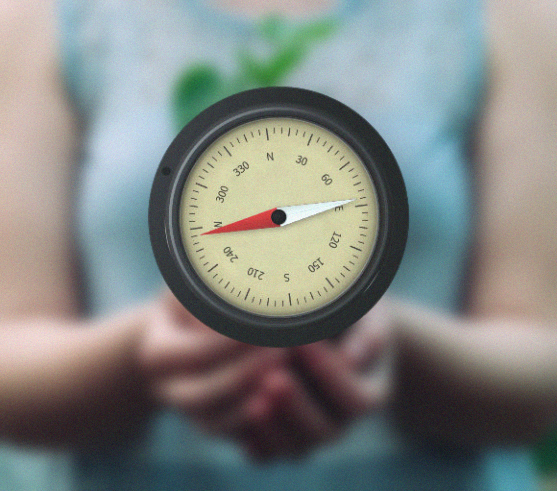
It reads 265; °
